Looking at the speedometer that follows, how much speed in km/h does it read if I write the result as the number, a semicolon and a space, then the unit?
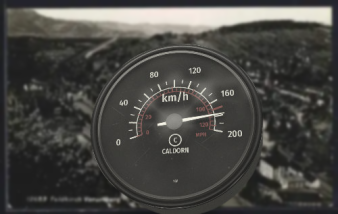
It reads 180; km/h
